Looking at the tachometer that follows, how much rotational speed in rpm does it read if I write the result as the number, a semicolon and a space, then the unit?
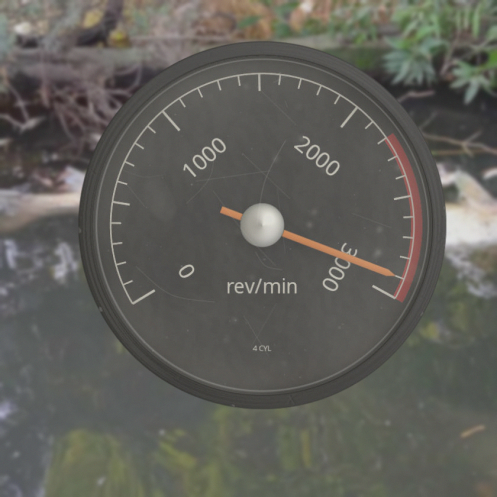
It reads 2900; rpm
